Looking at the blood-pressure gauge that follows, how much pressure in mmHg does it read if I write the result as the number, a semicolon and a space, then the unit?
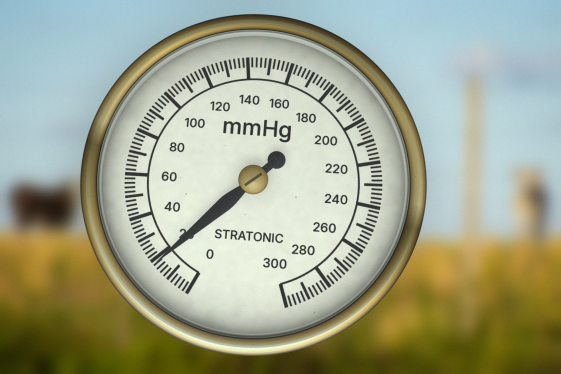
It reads 18; mmHg
